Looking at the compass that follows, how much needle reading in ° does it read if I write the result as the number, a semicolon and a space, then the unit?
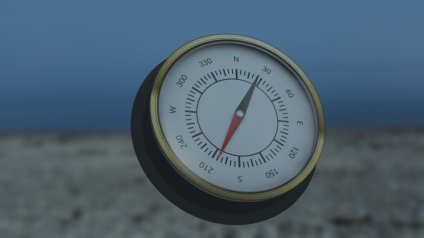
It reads 205; °
